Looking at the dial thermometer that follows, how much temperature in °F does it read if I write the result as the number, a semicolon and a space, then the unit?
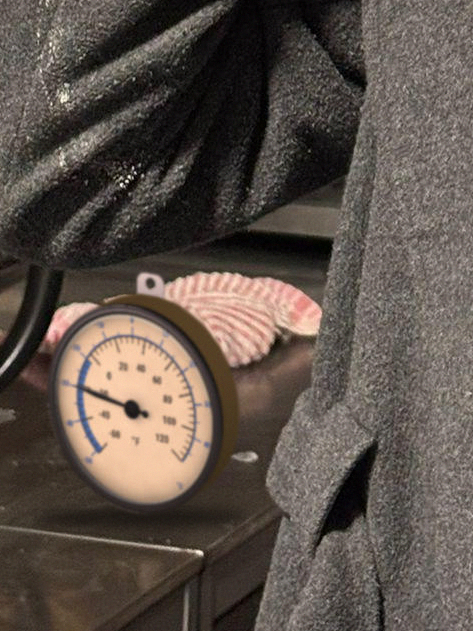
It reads -20; °F
